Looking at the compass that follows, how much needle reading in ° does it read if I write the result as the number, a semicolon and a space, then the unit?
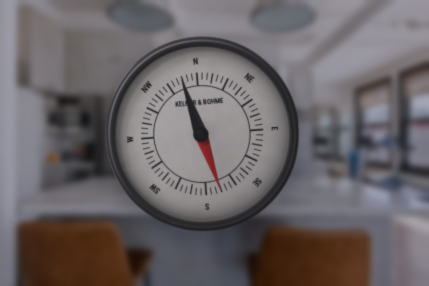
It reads 165; °
